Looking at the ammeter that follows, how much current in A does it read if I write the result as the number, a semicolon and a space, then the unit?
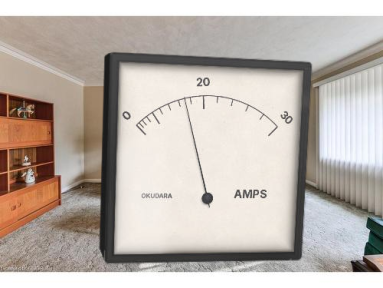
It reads 17; A
